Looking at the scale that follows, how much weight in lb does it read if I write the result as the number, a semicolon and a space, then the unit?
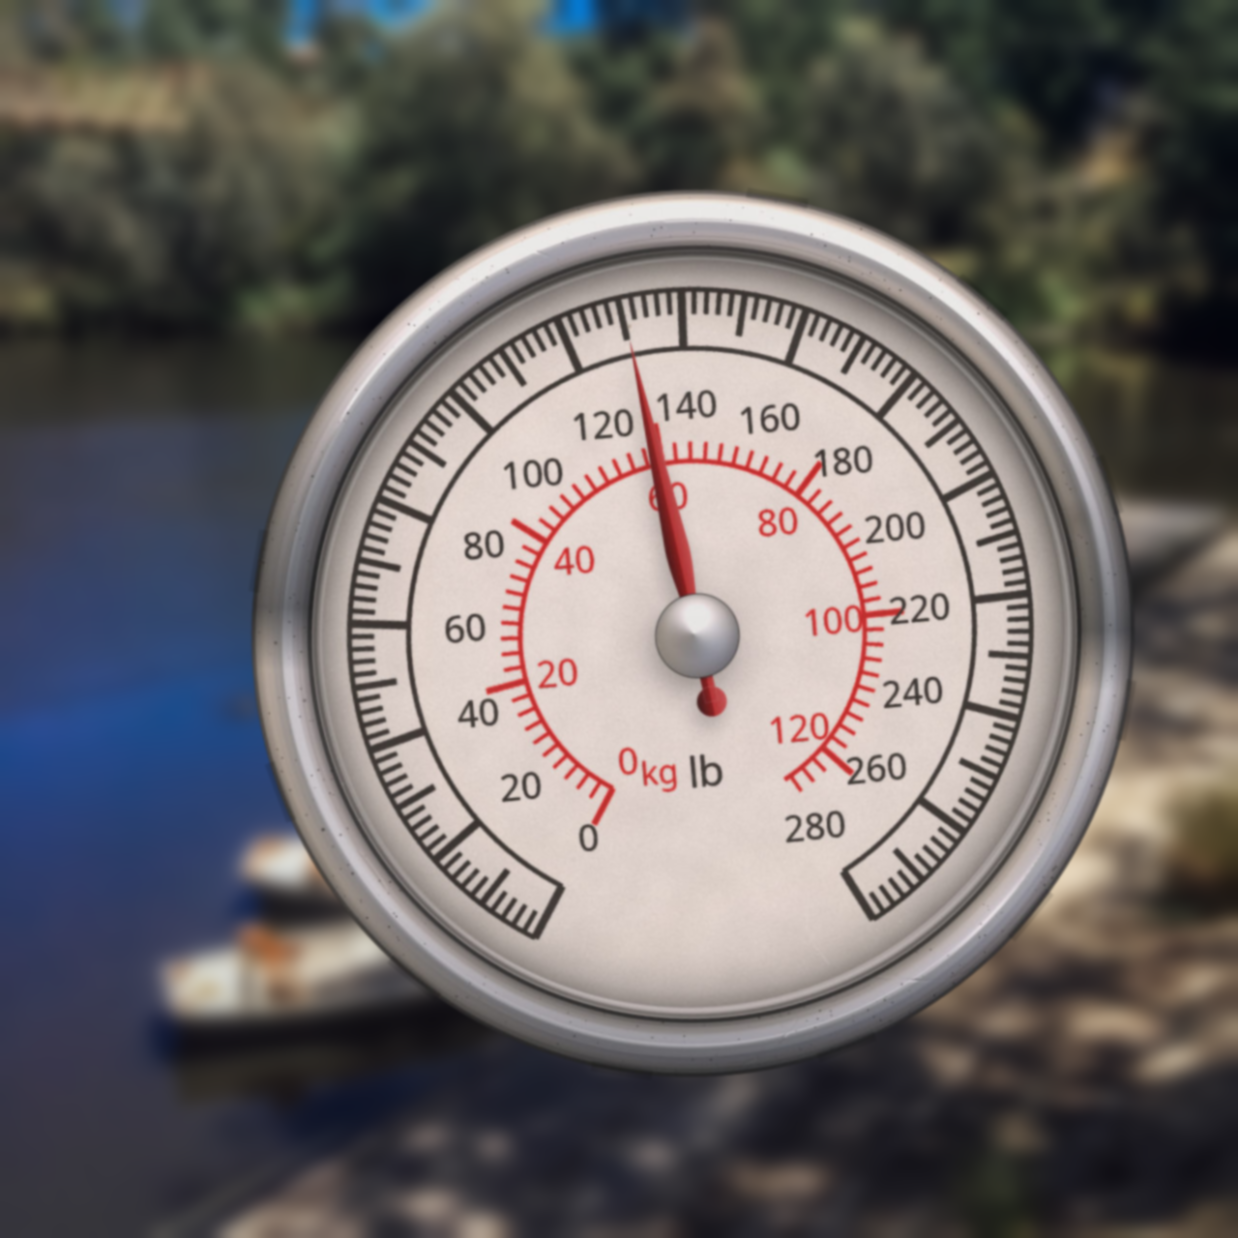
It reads 130; lb
